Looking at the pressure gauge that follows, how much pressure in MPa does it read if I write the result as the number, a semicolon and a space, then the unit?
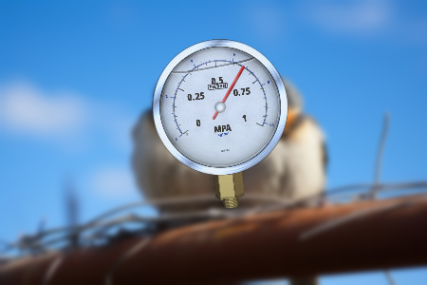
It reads 0.65; MPa
